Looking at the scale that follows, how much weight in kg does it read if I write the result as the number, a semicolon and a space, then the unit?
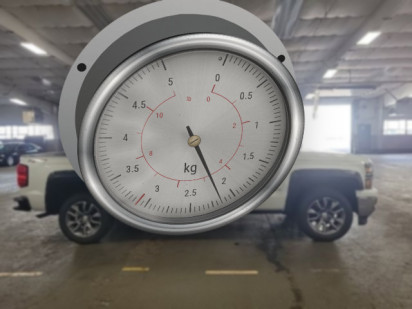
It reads 2.15; kg
